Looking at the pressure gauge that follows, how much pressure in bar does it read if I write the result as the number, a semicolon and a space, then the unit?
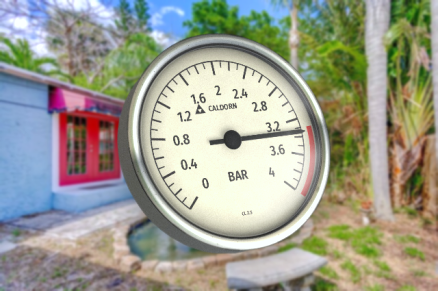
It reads 3.35; bar
